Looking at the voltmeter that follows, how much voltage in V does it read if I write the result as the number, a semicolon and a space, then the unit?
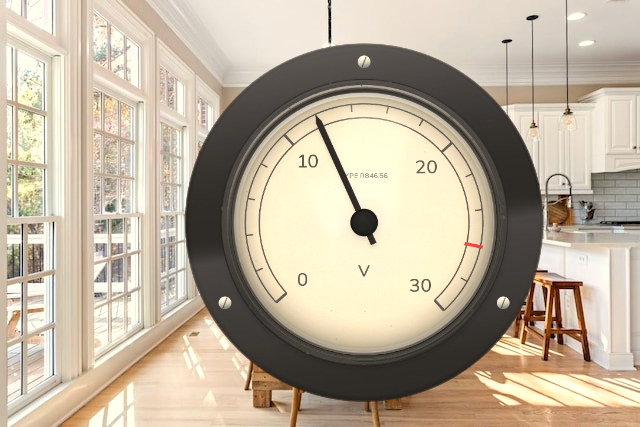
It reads 12; V
